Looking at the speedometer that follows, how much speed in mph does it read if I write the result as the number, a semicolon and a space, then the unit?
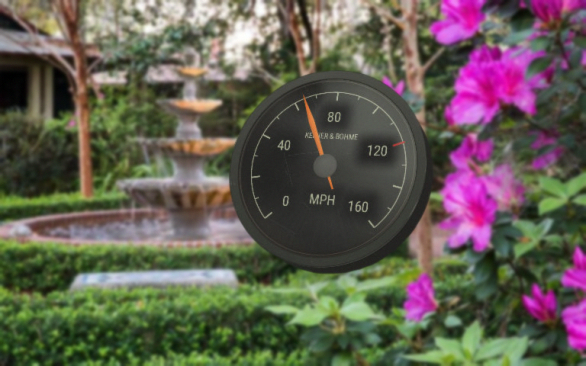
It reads 65; mph
